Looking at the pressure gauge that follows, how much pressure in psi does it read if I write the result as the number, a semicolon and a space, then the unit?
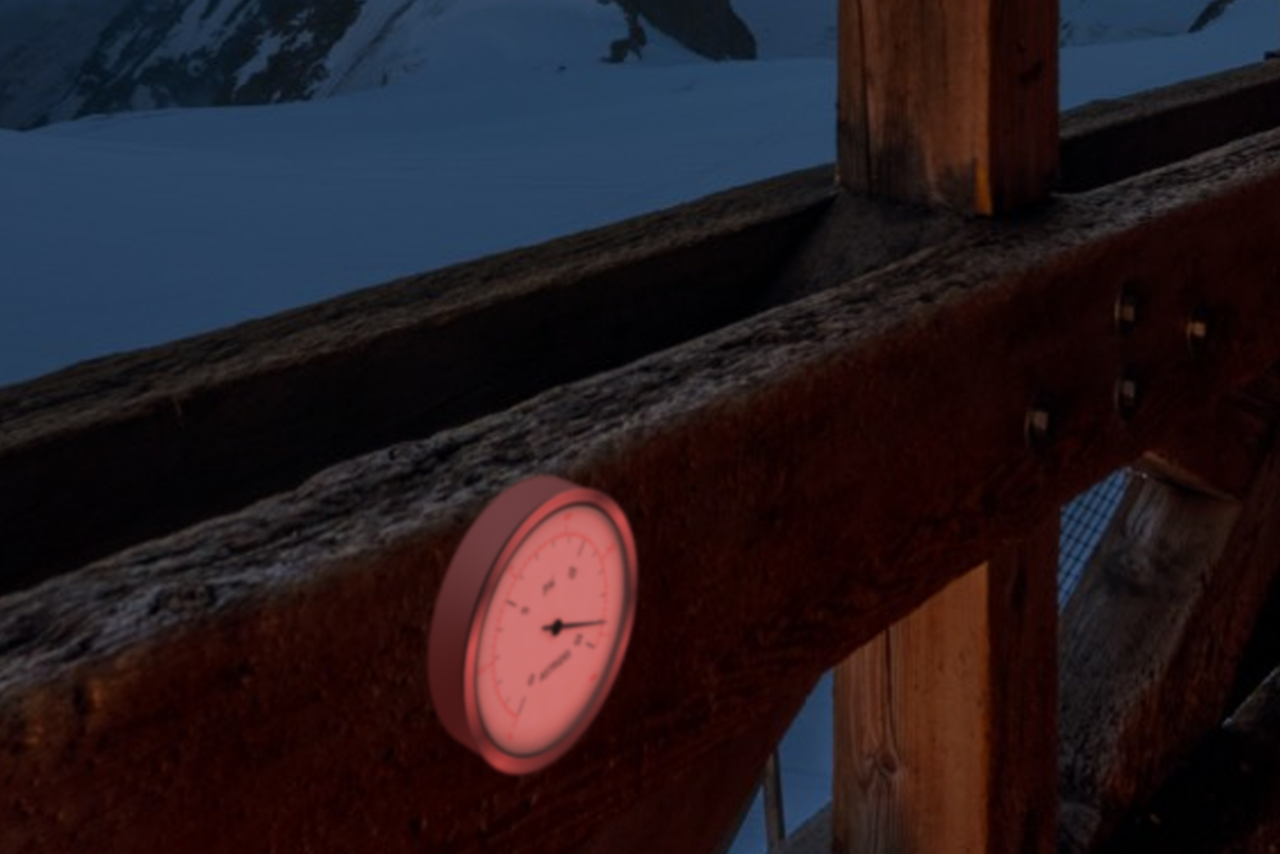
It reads 14; psi
